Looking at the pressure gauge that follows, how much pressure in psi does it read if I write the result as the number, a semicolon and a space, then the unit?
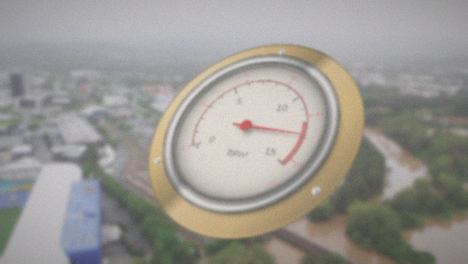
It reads 13; psi
